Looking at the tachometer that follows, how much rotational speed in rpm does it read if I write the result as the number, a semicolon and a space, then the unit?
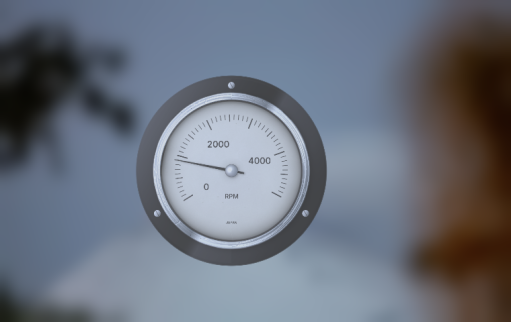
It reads 900; rpm
